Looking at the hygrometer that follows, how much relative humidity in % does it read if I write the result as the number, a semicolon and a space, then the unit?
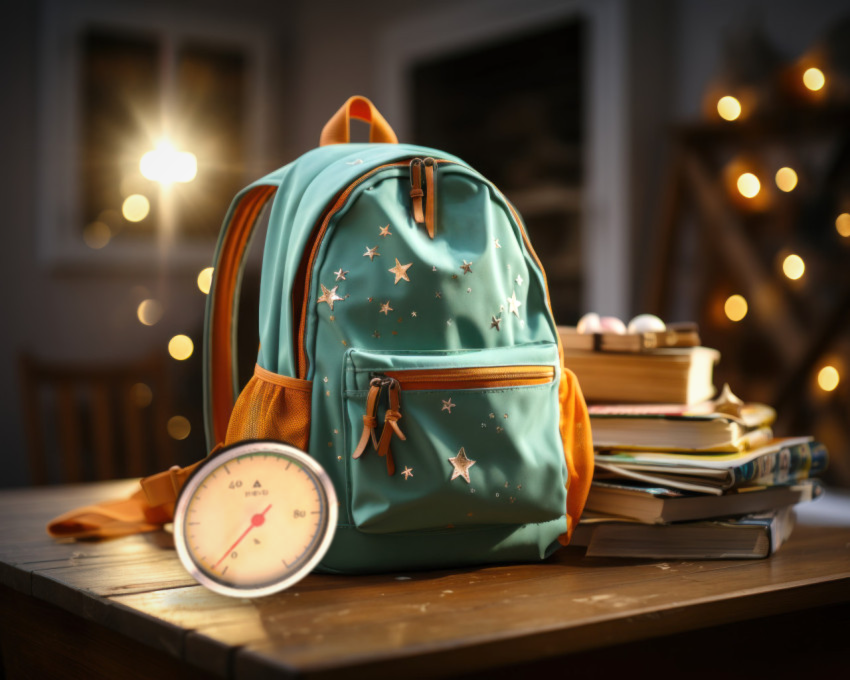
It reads 4; %
